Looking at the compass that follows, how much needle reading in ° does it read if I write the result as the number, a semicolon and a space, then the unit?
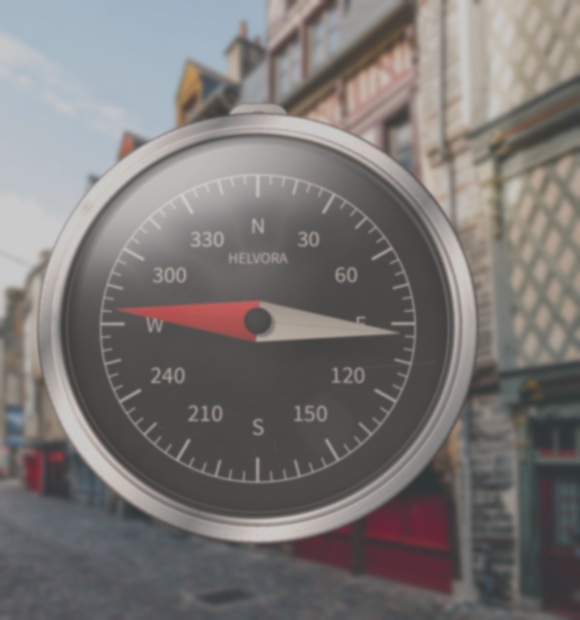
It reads 275; °
